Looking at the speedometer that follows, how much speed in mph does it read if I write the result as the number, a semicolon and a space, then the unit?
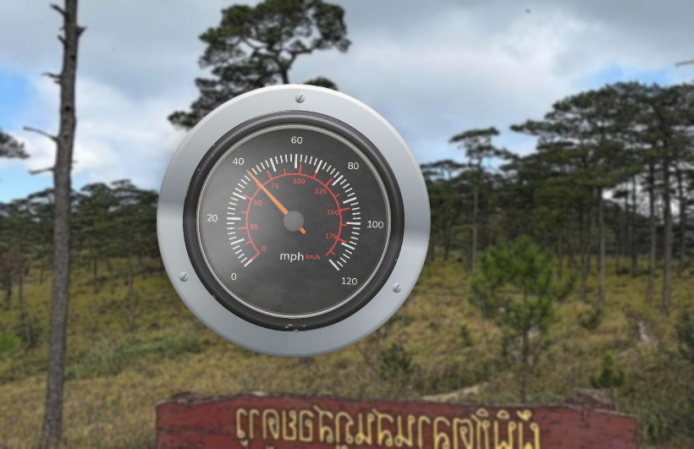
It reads 40; mph
